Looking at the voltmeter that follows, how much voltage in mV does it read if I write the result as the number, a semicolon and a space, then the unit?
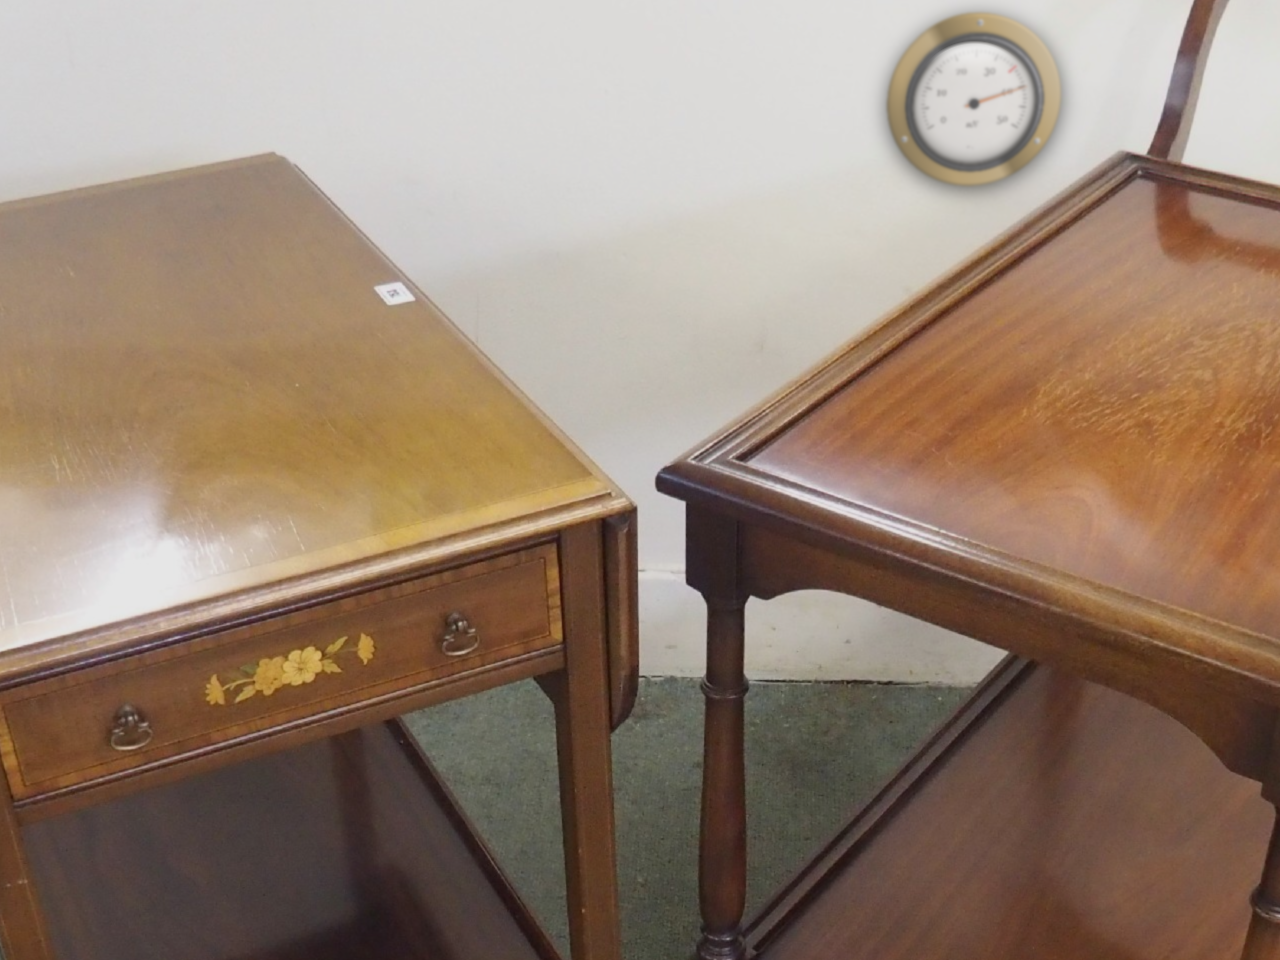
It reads 40; mV
